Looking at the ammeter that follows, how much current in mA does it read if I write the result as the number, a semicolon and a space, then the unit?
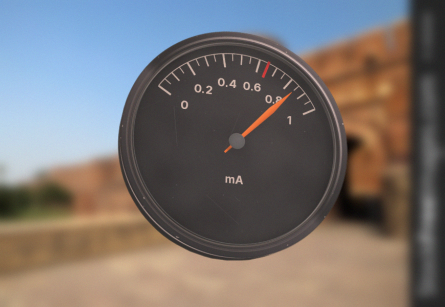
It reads 0.85; mA
